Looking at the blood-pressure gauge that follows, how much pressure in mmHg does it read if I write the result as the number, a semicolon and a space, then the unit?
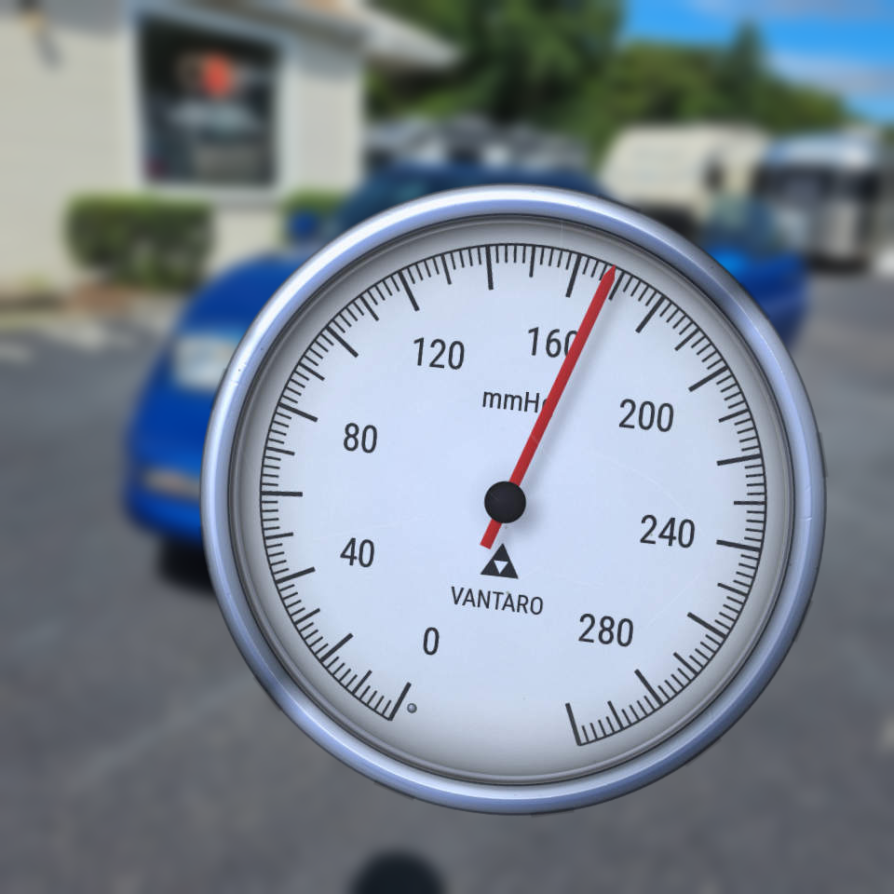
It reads 168; mmHg
